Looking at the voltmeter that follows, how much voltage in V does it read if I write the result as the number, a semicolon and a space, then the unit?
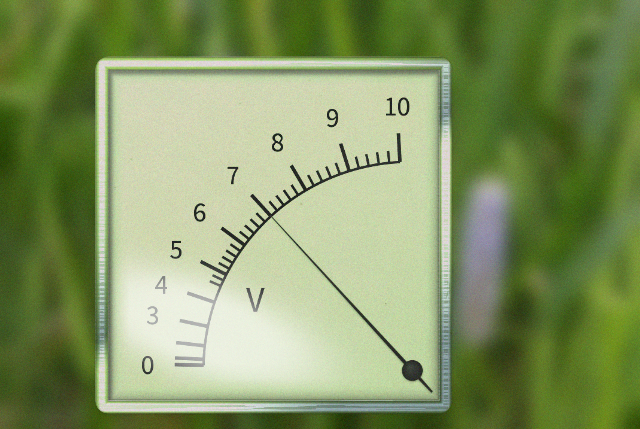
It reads 7; V
